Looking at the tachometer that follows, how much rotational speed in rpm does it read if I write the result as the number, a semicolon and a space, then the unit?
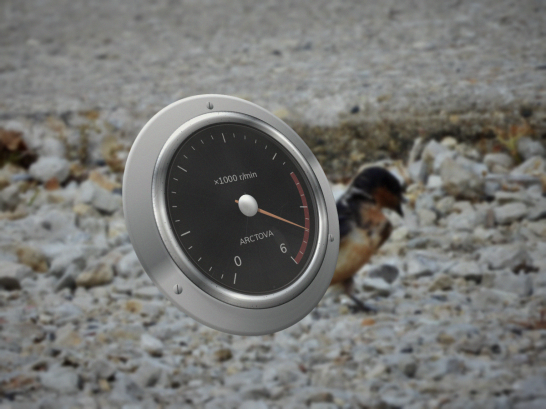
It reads 5400; rpm
